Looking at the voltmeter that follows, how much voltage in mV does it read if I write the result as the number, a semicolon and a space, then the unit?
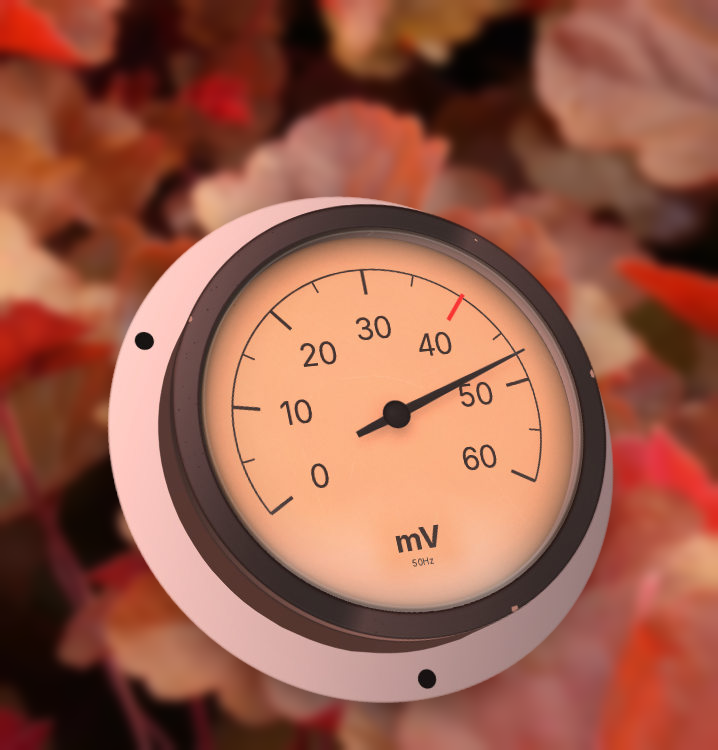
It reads 47.5; mV
